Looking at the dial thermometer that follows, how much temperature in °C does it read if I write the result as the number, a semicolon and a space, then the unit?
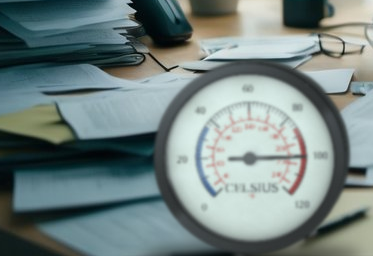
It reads 100; °C
